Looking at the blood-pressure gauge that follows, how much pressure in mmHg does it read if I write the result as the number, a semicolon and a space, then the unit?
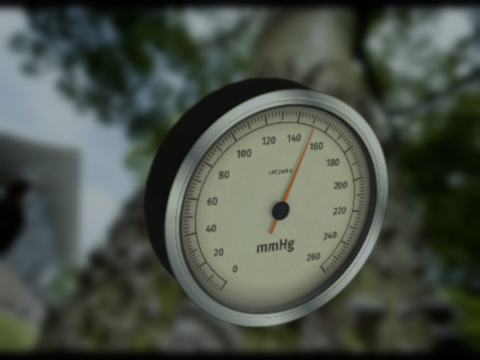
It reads 150; mmHg
